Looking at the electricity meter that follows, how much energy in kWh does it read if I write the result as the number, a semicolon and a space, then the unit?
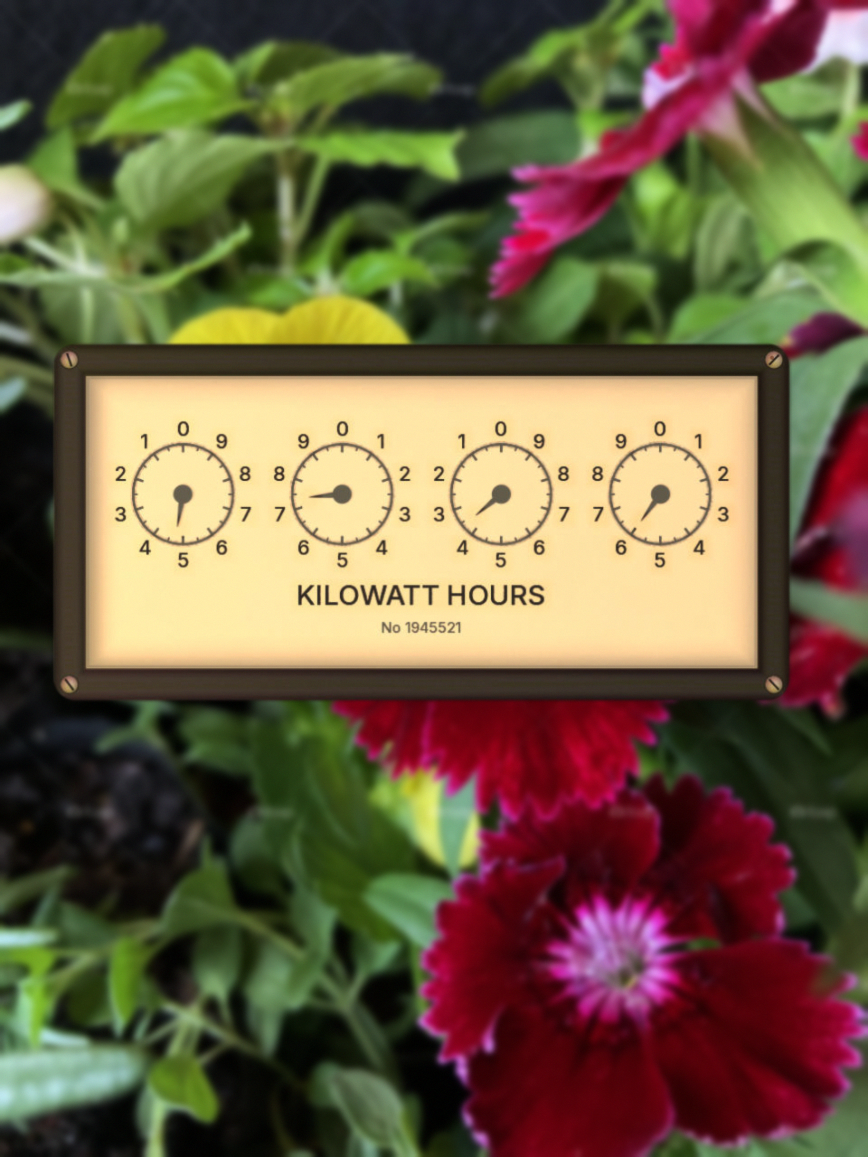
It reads 4736; kWh
